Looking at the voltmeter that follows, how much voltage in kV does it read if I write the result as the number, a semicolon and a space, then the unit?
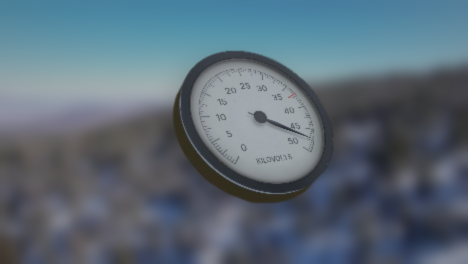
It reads 47.5; kV
